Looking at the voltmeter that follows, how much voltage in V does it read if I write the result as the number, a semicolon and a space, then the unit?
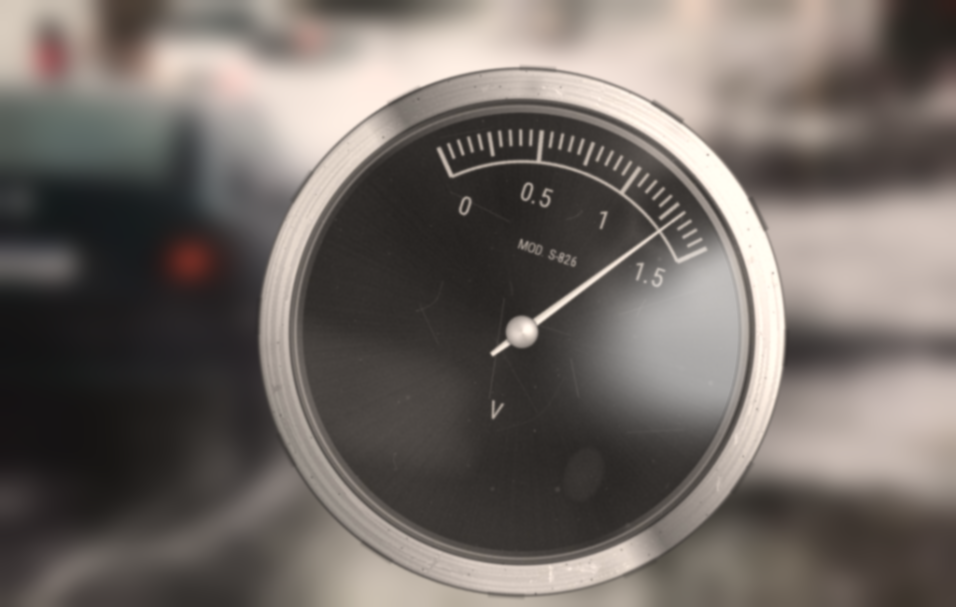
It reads 1.3; V
